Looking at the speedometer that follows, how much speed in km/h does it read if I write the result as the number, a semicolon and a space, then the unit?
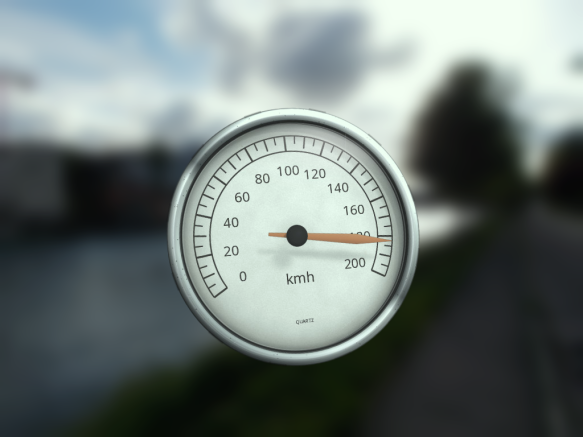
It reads 182.5; km/h
